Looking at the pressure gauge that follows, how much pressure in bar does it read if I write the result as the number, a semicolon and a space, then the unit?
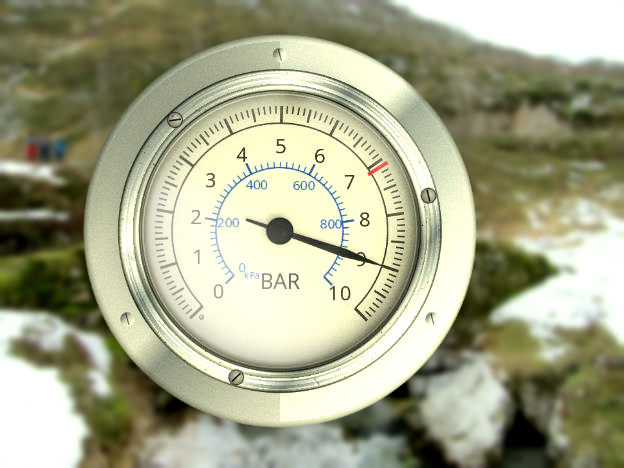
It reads 9; bar
